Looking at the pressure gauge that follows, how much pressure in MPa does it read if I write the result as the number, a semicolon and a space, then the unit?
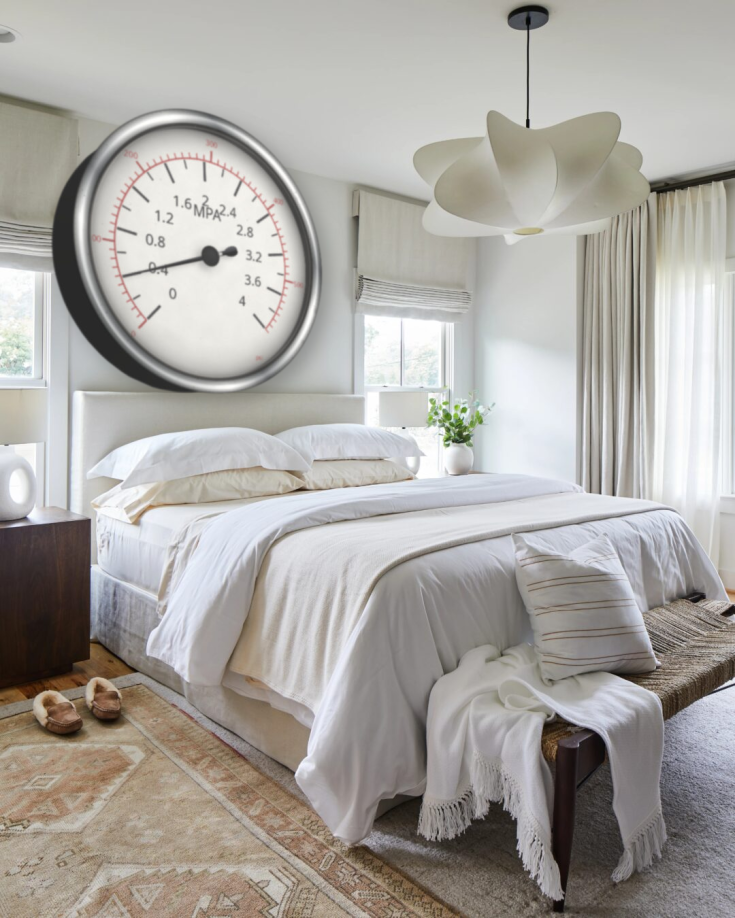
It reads 0.4; MPa
